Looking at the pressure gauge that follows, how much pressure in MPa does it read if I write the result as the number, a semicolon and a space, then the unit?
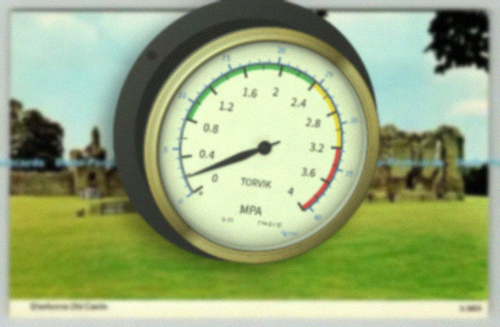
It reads 0.2; MPa
